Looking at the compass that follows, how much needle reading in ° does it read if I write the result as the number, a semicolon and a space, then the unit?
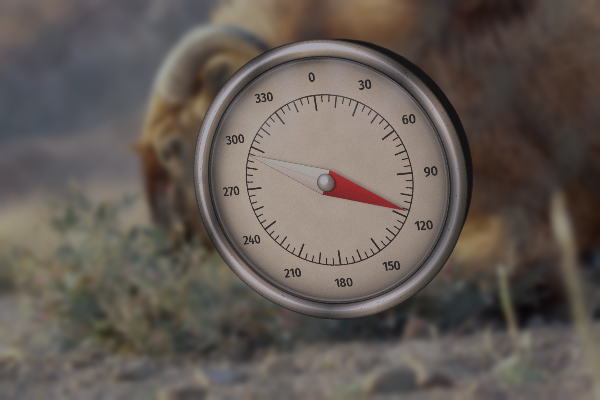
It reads 115; °
